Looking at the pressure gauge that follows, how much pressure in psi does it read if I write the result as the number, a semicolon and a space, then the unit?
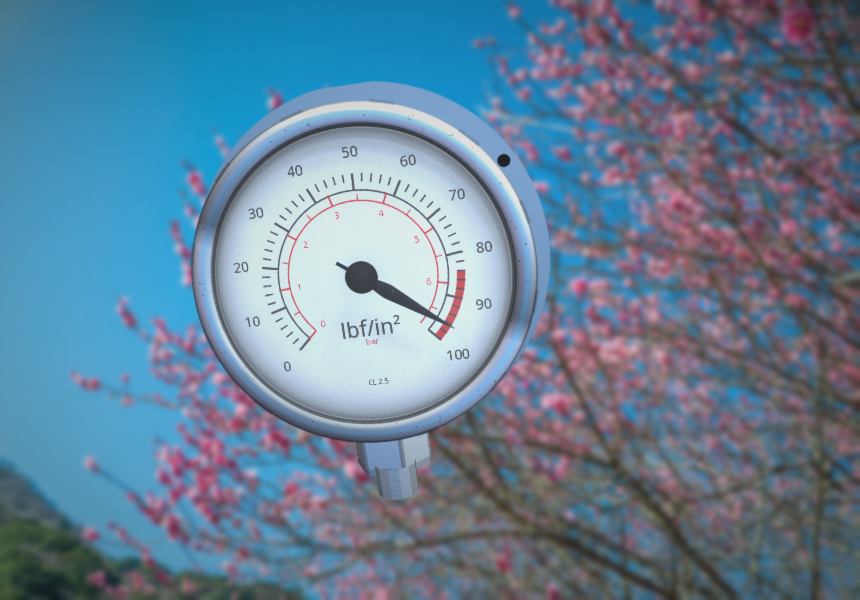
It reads 96; psi
